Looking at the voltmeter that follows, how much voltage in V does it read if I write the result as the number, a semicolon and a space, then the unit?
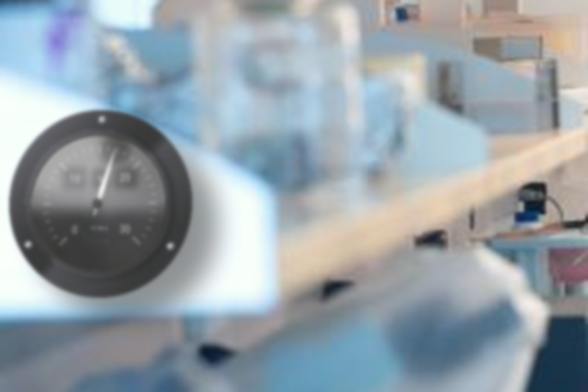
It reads 17; V
